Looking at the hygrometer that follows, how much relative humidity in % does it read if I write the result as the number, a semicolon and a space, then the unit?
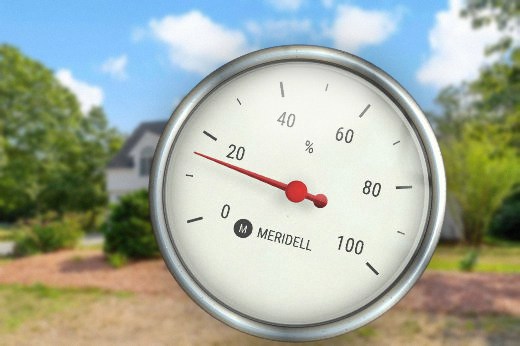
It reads 15; %
